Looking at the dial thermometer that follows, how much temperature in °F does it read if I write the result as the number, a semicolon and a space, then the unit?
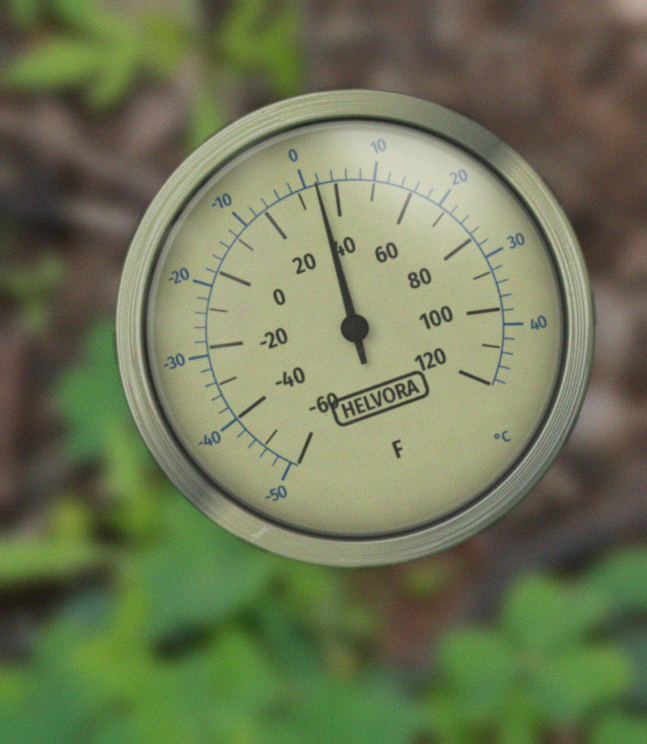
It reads 35; °F
